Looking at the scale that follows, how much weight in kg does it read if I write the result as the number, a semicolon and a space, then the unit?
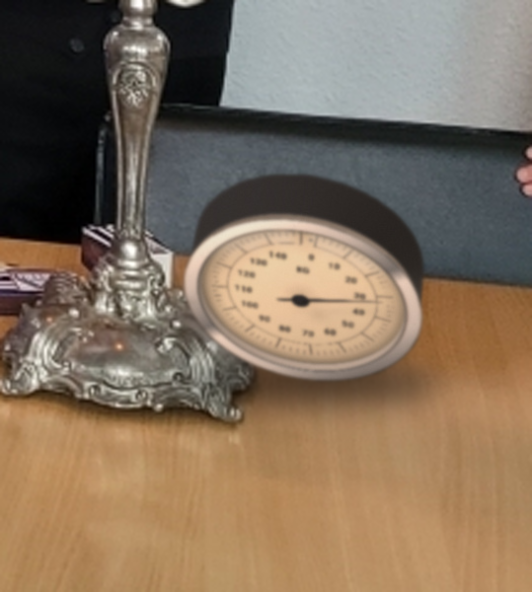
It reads 30; kg
